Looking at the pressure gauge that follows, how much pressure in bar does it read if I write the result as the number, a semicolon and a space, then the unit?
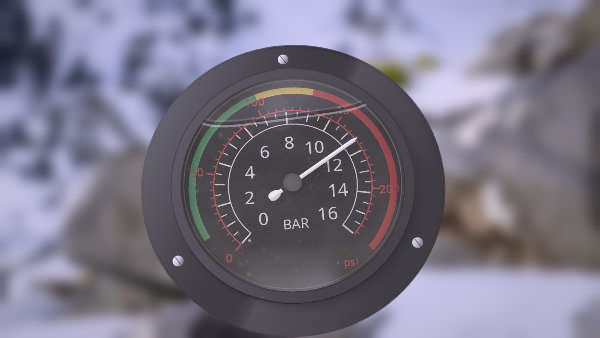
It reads 11.5; bar
